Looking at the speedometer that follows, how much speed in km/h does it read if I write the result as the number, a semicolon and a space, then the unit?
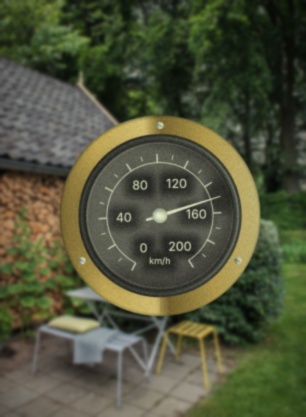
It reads 150; km/h
